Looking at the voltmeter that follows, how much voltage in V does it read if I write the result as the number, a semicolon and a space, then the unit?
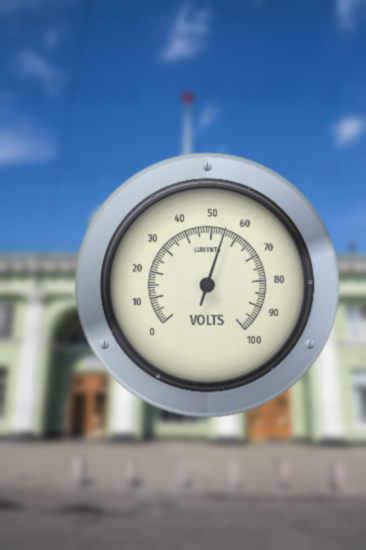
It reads 55; V
